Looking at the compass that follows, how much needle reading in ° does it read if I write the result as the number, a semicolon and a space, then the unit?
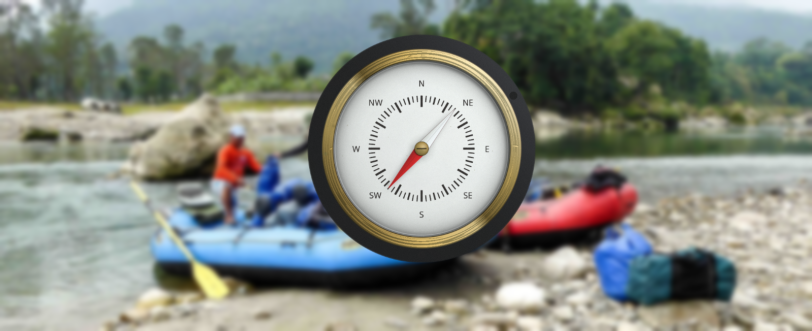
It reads 220; °
